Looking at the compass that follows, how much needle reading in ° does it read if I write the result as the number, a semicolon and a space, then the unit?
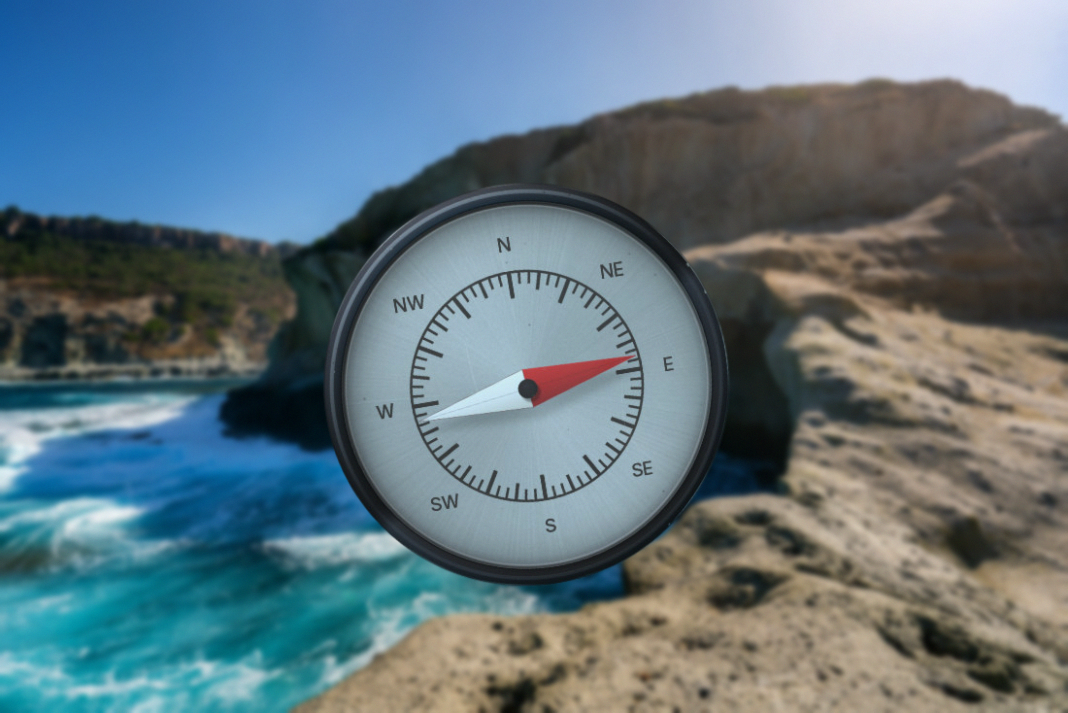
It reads 82.5; °
